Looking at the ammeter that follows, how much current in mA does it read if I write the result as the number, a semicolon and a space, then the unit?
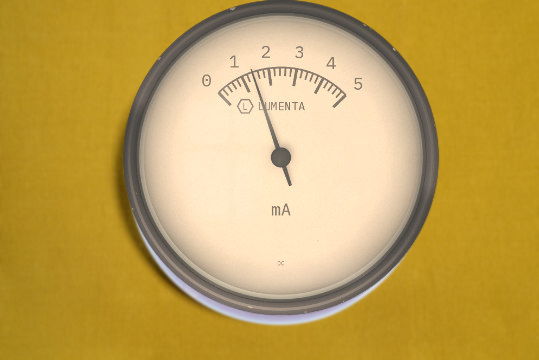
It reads 1.4; mA
